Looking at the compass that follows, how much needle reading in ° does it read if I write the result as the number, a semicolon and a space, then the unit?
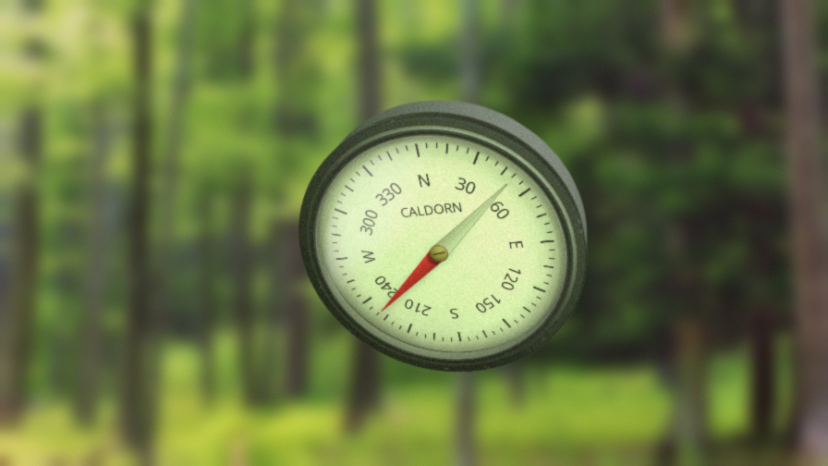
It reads 230; °
